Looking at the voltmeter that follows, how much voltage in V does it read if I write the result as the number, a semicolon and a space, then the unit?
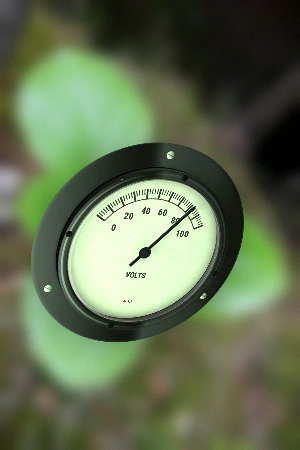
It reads 80; V
